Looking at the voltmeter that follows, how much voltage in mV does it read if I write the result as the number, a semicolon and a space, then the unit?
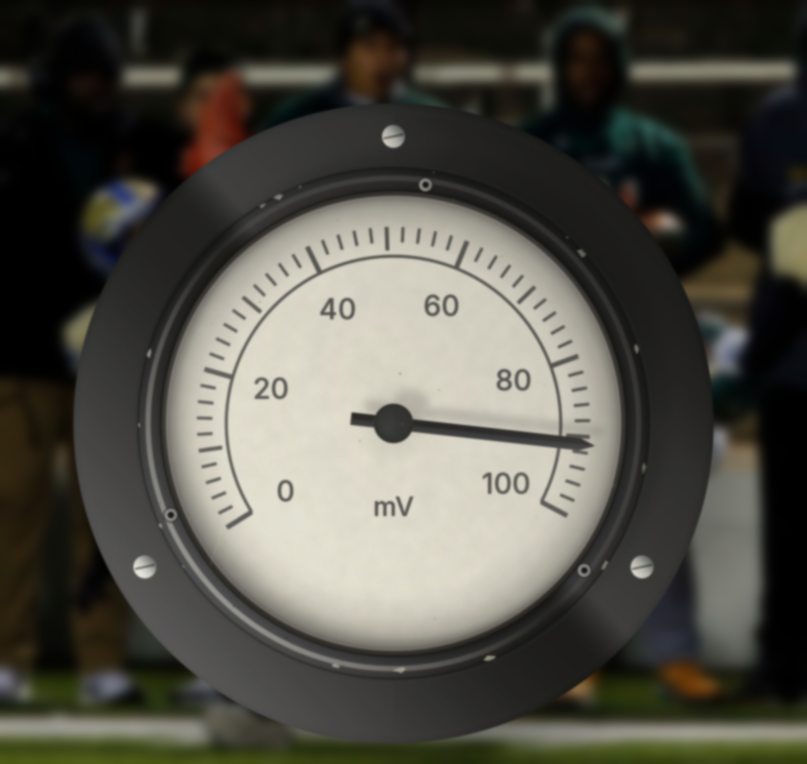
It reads 91; mV
